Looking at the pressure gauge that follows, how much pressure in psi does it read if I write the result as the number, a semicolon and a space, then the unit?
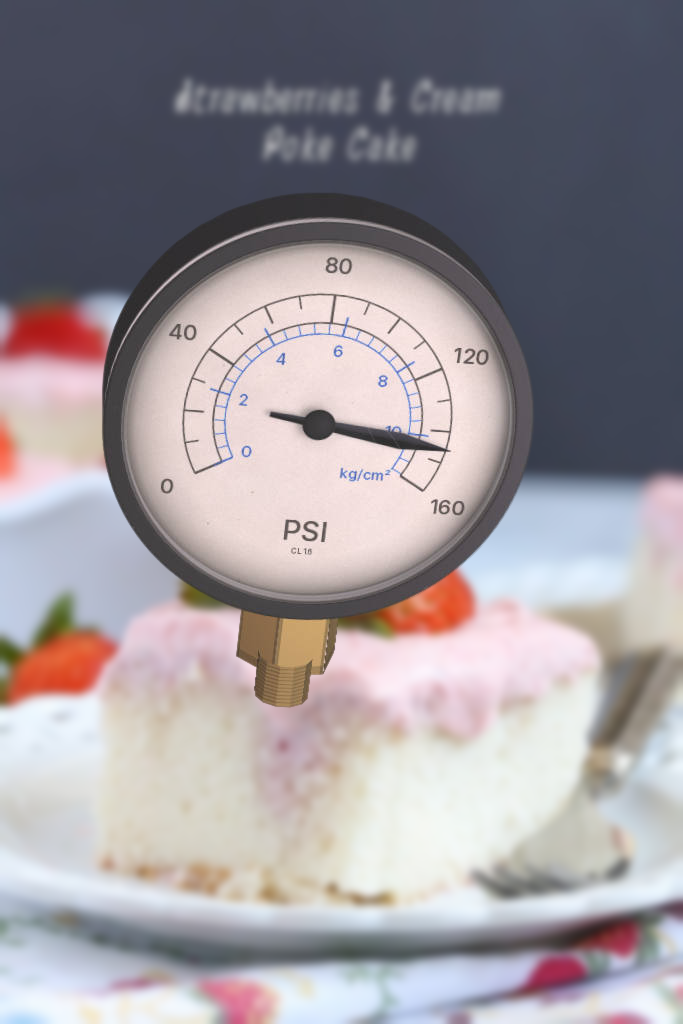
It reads 145; psi
